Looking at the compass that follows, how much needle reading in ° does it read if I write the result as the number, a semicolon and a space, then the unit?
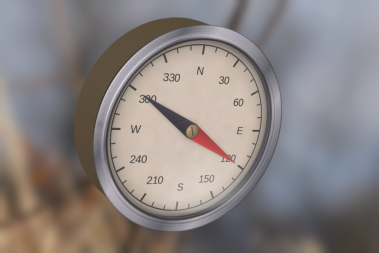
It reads 120; °
